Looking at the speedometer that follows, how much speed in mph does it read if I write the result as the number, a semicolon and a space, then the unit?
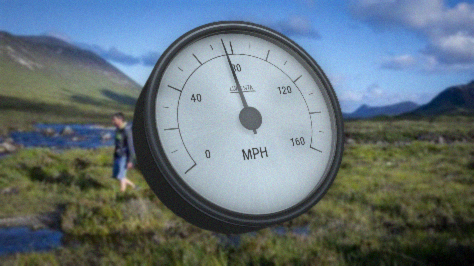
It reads 75; mph
